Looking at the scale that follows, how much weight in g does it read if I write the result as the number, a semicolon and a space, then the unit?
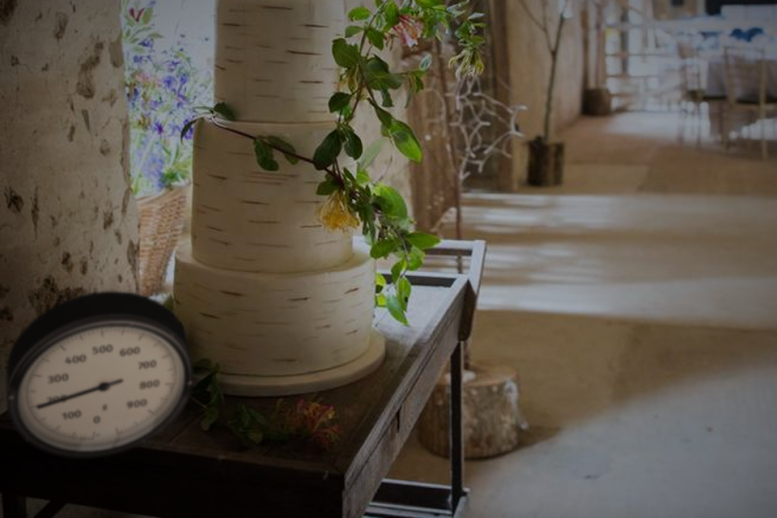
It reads 200; g
